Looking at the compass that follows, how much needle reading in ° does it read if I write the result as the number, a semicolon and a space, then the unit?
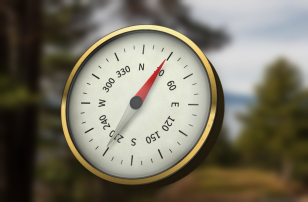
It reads 30; °
